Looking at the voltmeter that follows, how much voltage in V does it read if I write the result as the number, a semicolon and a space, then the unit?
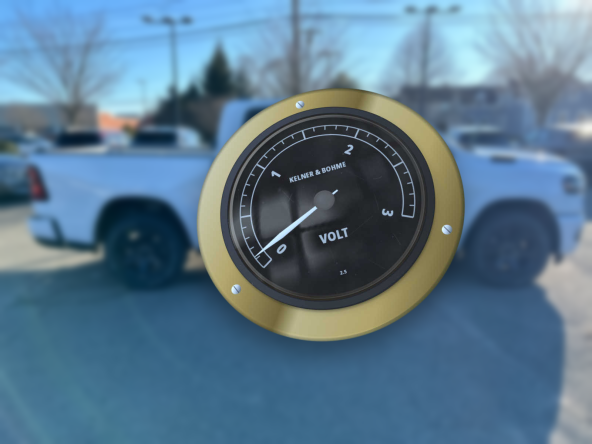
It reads 0.1; V
